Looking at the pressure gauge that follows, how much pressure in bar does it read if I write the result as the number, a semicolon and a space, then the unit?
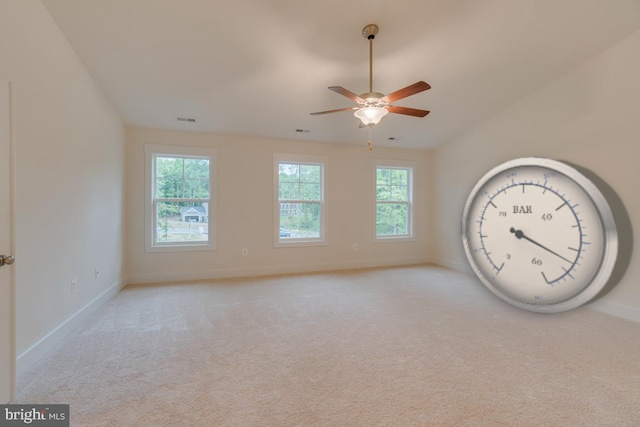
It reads 52.5; bar
